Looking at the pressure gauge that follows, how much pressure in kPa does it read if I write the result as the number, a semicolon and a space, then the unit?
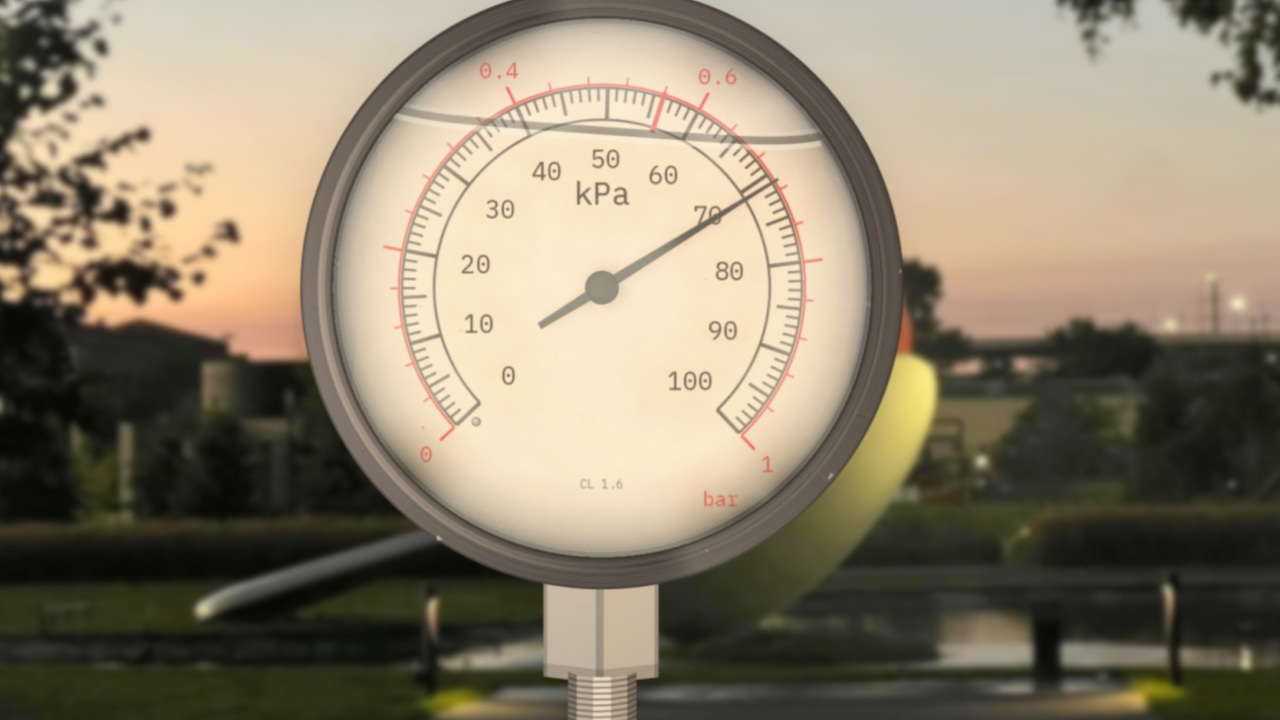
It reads 71; kPa
